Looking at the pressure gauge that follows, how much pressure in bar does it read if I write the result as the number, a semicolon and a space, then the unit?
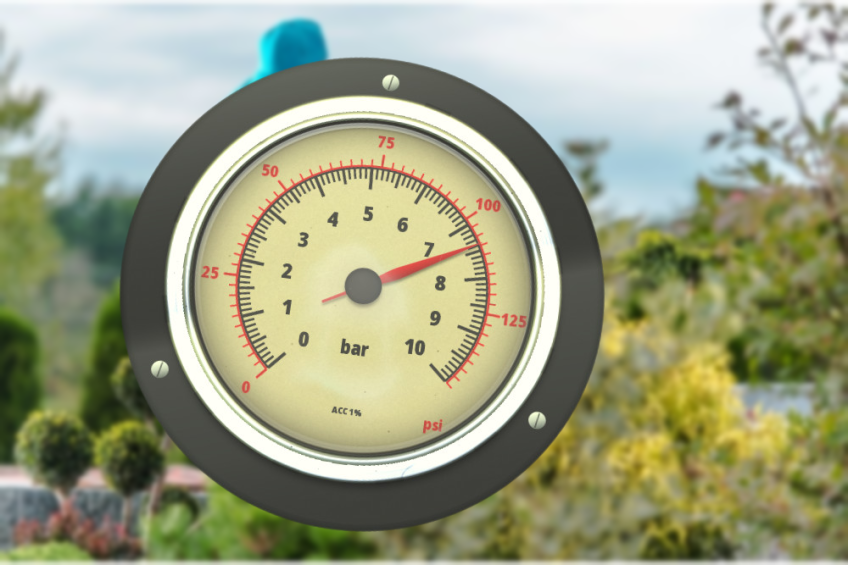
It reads 7.4; bar
